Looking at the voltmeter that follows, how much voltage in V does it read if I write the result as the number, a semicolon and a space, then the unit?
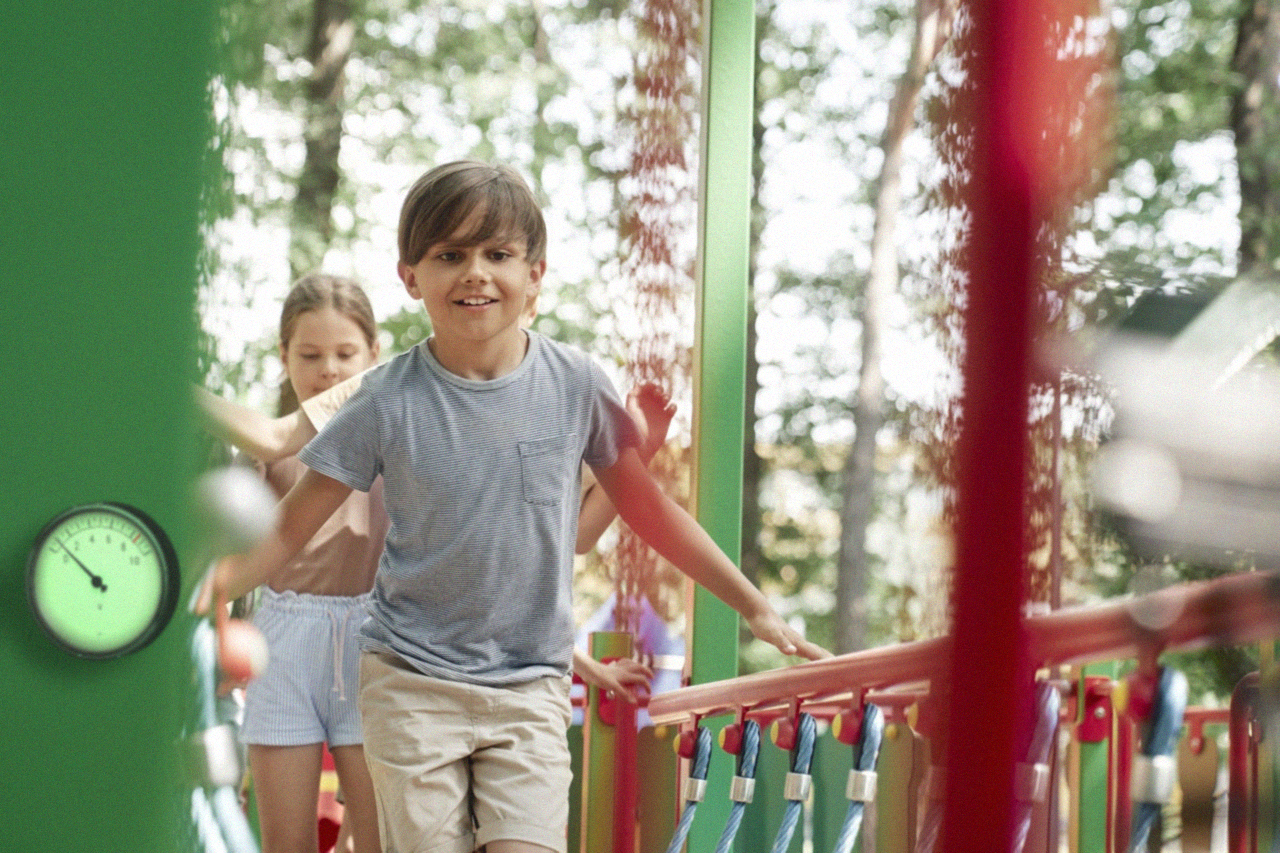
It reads 1; V
